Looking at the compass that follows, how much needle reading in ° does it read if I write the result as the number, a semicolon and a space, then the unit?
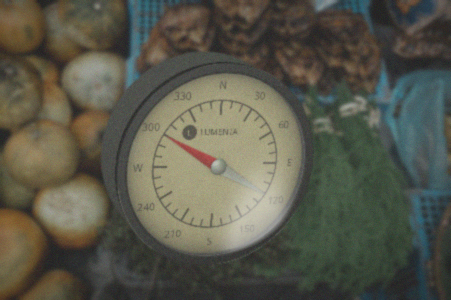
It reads 300; °
